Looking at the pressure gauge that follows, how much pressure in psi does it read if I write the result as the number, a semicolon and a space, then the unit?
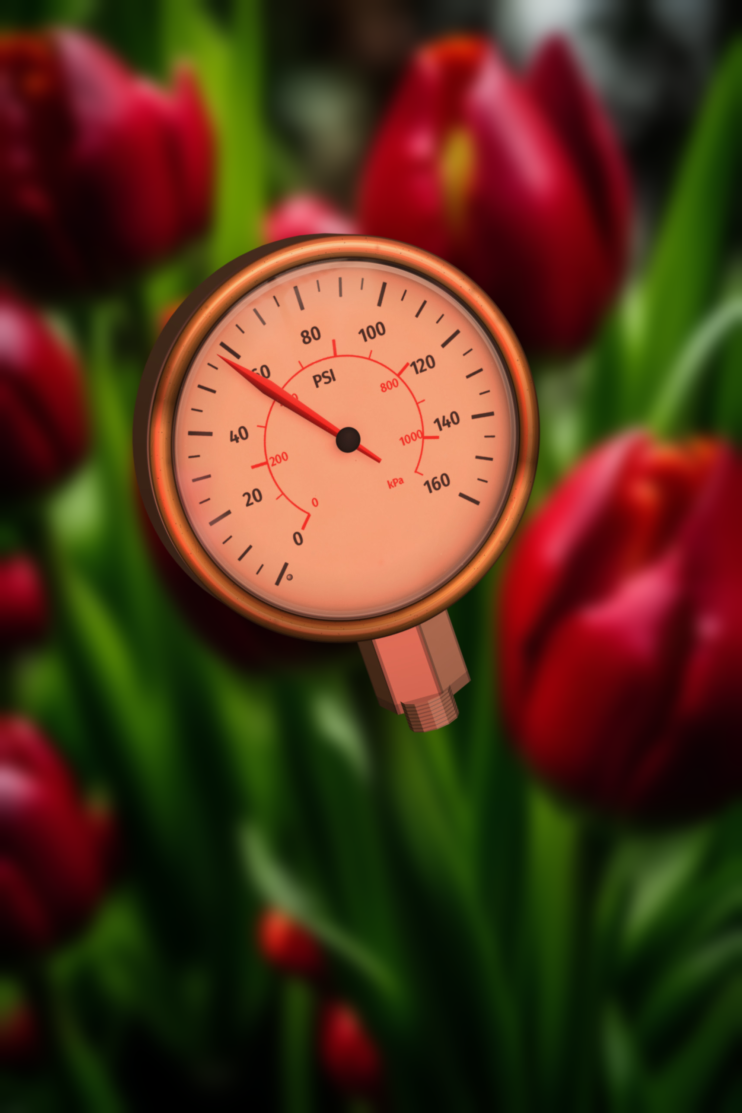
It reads 57.5; psi
